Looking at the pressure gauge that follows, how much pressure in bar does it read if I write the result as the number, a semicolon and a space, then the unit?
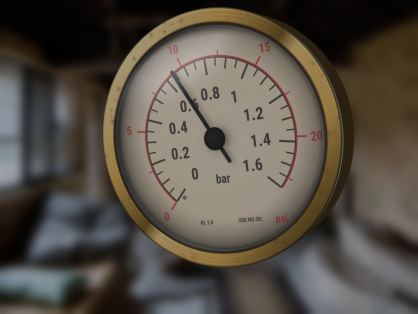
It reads 0.65; bar
